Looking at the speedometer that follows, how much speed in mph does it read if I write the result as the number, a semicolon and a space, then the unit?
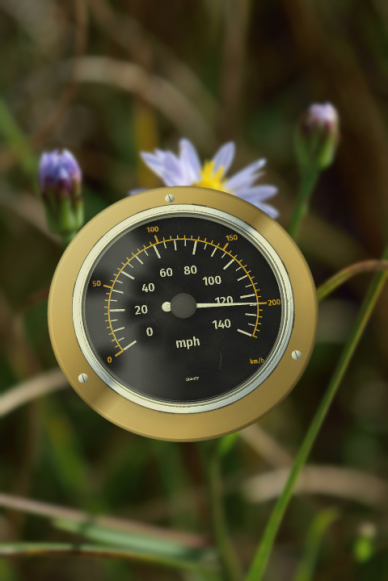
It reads 125; mph
